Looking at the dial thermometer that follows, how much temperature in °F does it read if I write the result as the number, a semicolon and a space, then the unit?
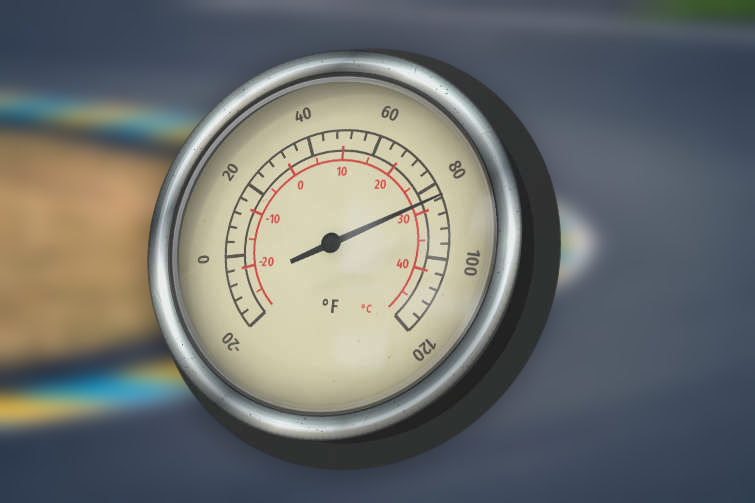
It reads 84; °F
